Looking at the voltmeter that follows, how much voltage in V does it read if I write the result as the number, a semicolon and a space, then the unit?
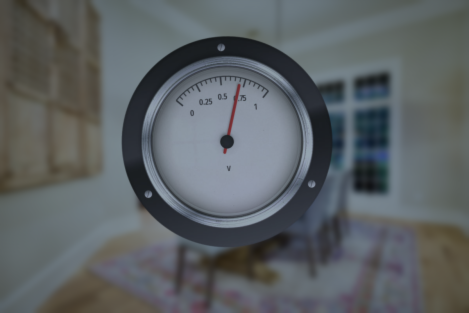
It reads 0.7; V
